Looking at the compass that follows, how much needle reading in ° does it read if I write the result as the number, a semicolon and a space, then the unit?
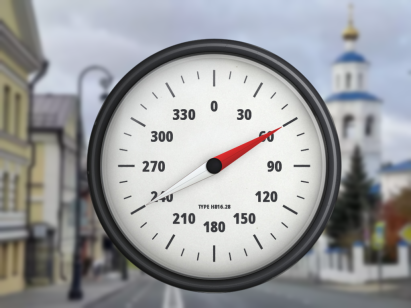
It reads 60; °
